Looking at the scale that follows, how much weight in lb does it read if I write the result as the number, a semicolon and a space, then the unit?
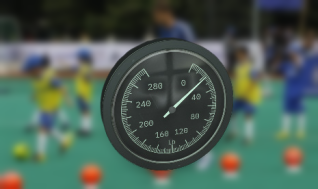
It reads 20; lb
